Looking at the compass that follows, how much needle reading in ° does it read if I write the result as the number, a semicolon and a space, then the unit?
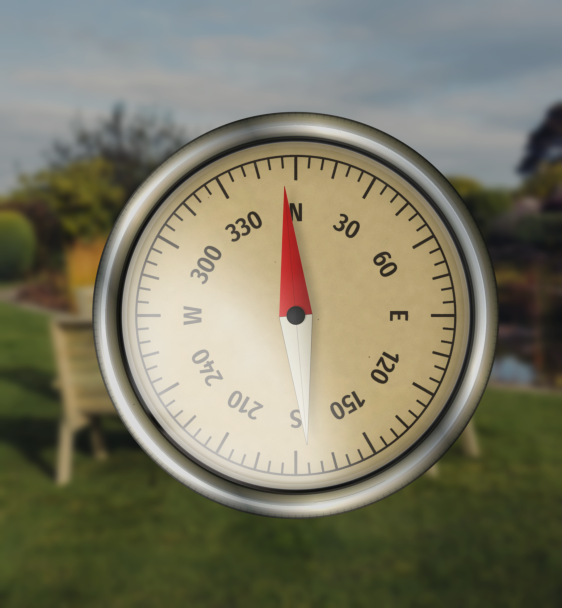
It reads 355; °
